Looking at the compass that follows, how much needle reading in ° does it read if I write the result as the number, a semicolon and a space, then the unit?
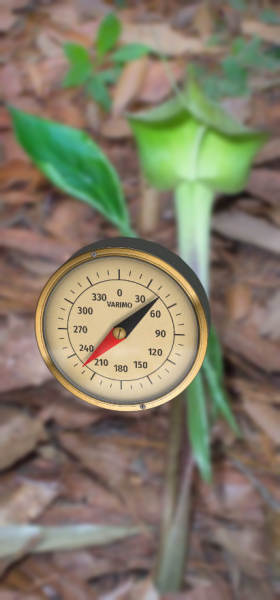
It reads 225; °
